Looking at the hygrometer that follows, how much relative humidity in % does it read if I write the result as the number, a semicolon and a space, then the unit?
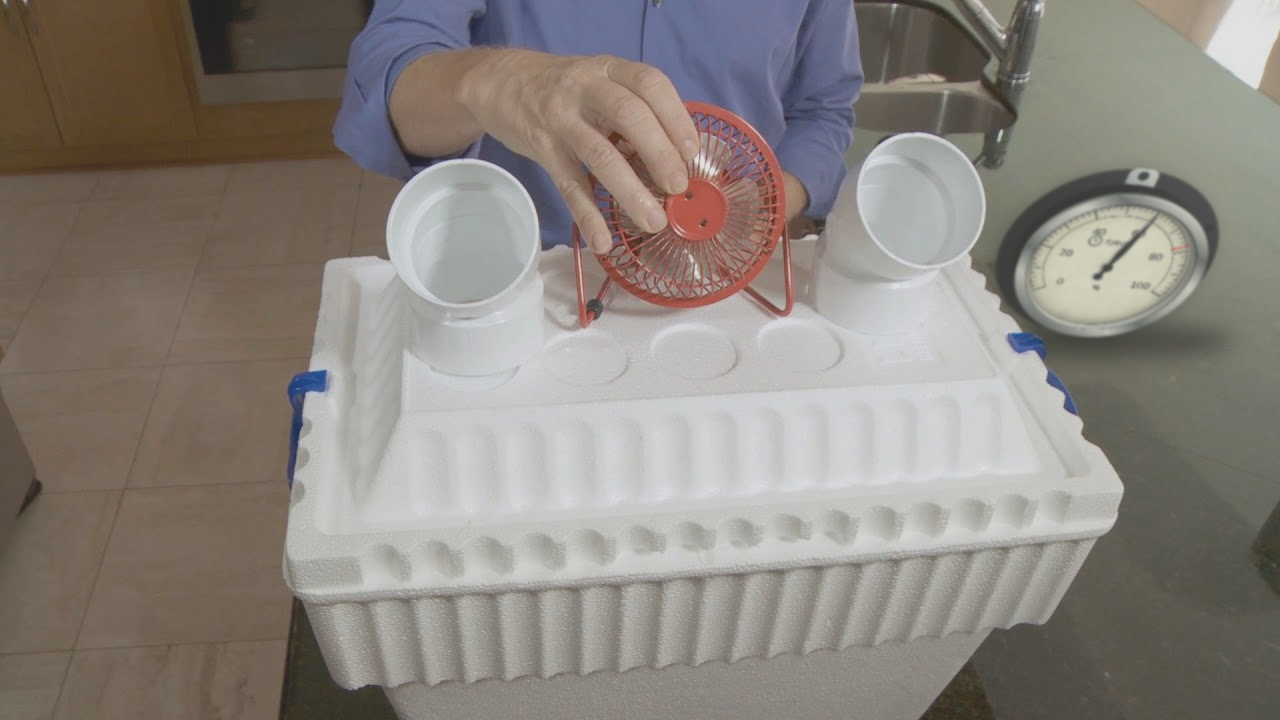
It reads 60; %
